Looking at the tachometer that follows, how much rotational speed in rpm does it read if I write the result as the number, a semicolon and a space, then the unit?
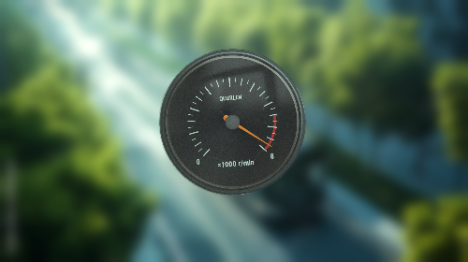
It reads 7750; rpm
